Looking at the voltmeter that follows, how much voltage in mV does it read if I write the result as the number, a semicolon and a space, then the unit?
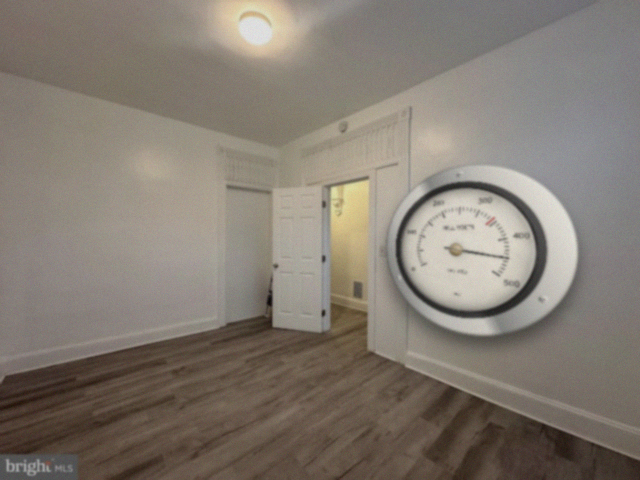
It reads 450; mV
